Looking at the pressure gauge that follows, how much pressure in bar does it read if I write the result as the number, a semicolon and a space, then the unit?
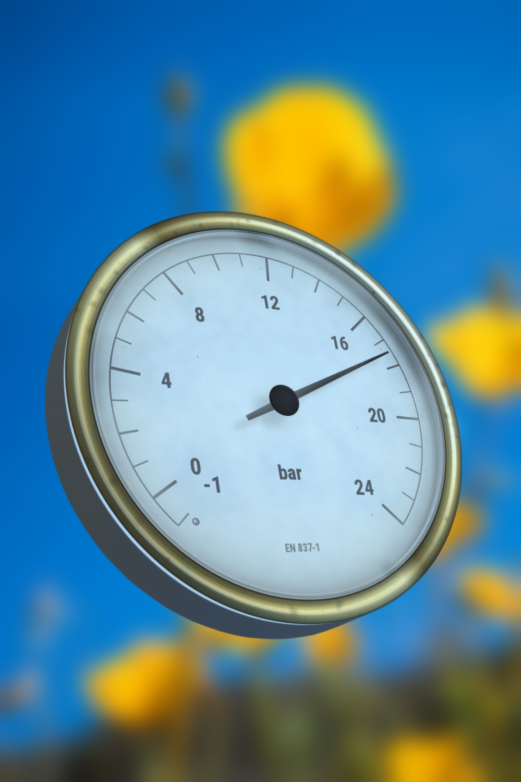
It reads 17.5; bar
